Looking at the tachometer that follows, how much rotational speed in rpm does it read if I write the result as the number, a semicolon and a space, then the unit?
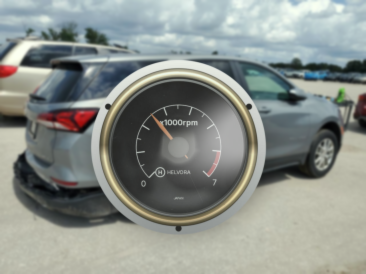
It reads 2500; rpm
